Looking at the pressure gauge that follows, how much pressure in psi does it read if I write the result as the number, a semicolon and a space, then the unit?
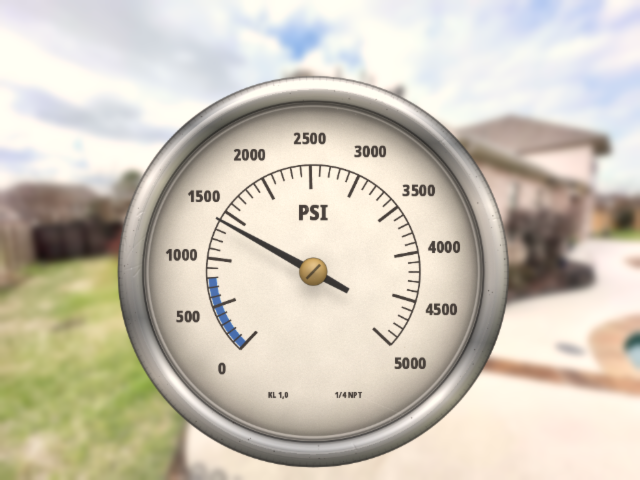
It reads 1400; psi
